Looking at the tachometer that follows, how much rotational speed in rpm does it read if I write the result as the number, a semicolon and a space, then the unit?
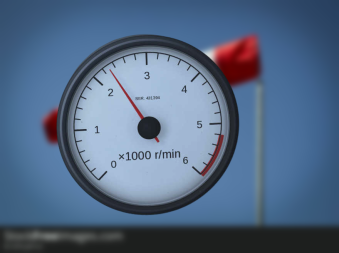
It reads 2300; rpm
